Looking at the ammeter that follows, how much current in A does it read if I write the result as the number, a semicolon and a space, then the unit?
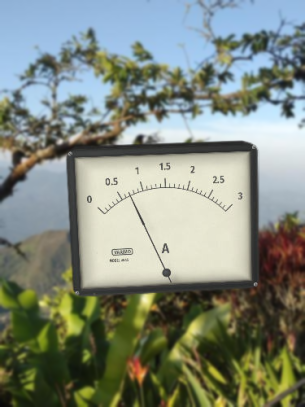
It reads 0.7; A
